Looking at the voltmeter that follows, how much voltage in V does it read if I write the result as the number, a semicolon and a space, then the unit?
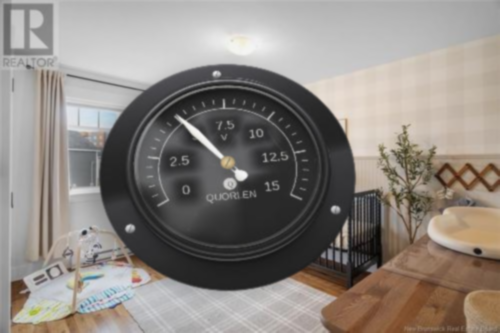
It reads 5; V
